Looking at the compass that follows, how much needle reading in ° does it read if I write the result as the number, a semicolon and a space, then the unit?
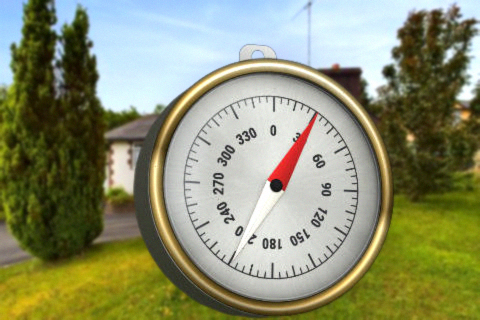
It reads 30; °
